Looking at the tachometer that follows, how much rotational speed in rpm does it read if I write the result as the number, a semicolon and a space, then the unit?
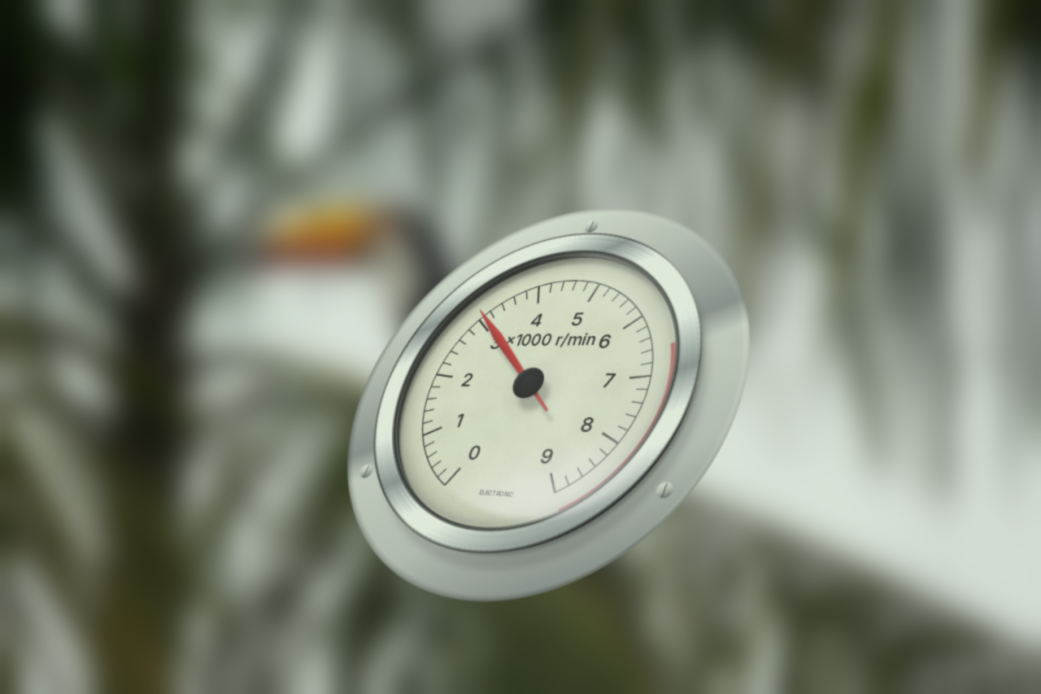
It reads 3100; rpm
